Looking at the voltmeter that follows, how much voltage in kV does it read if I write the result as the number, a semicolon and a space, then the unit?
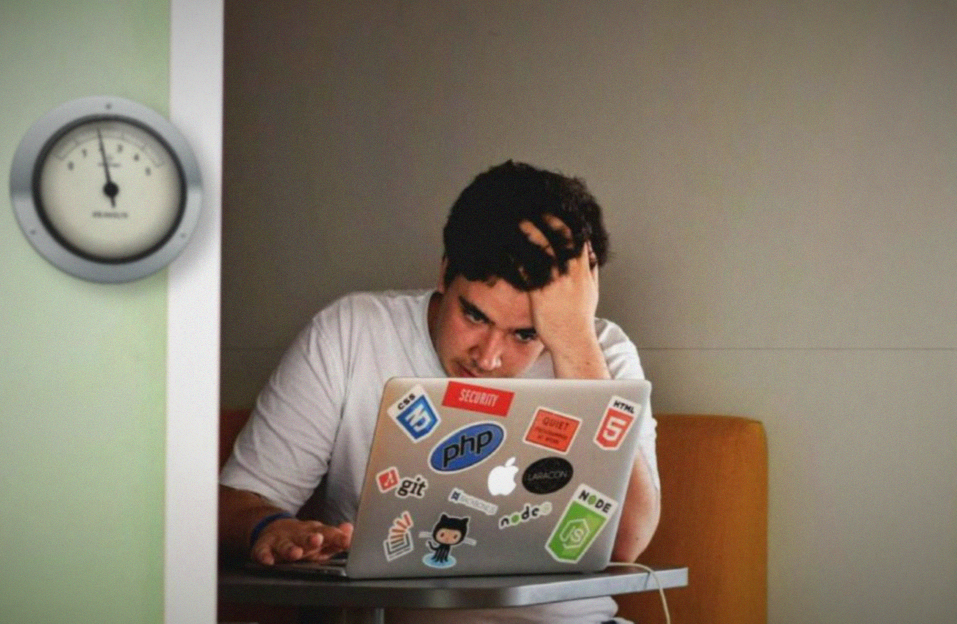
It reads 2; kV
